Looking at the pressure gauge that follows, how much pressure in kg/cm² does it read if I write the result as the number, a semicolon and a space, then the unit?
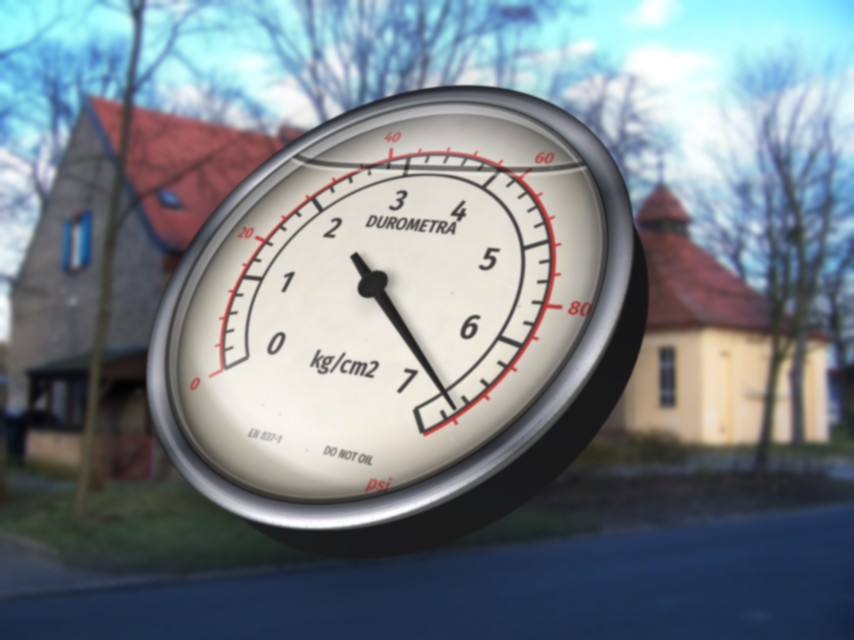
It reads 6.7; kg/cm²
